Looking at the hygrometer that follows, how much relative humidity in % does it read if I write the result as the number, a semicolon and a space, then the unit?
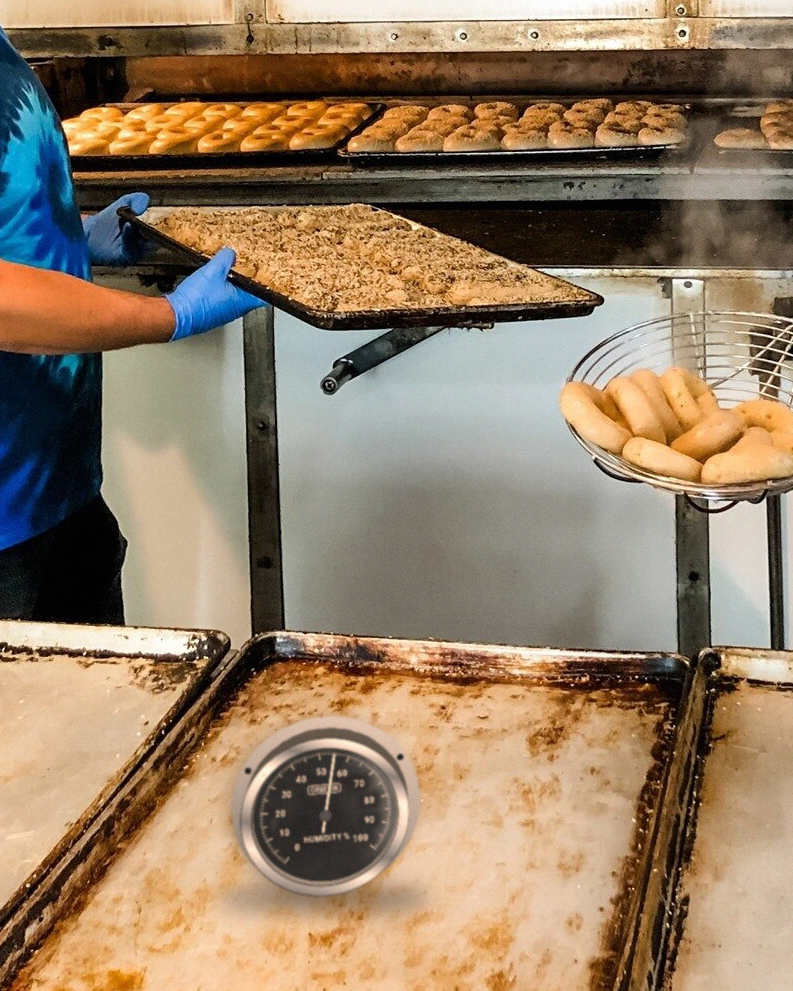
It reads 55; %
